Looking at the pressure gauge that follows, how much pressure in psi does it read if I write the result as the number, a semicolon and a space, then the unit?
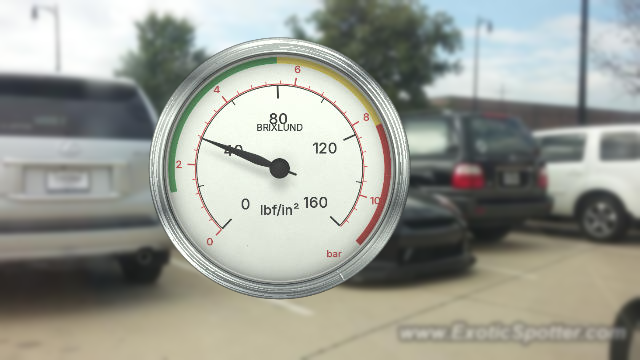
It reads 40; psi
